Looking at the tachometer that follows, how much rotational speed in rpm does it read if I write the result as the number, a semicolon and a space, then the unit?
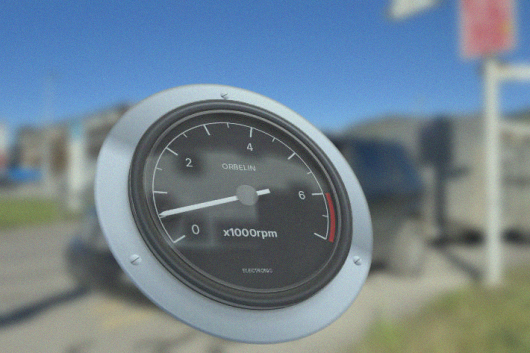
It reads 500; rpm
